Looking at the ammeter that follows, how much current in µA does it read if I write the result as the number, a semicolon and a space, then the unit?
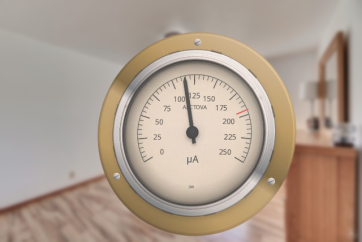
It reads 115; µA
